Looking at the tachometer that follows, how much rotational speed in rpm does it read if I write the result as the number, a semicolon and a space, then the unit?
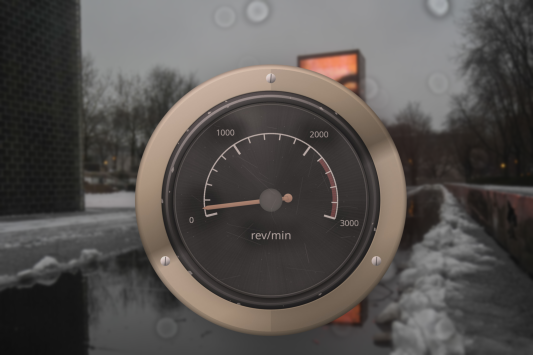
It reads 100; rpm
